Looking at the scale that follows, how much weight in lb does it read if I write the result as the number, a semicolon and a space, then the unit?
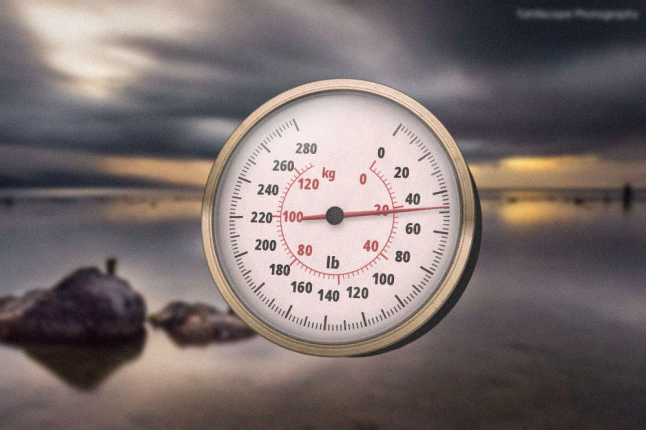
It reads 48; lb
